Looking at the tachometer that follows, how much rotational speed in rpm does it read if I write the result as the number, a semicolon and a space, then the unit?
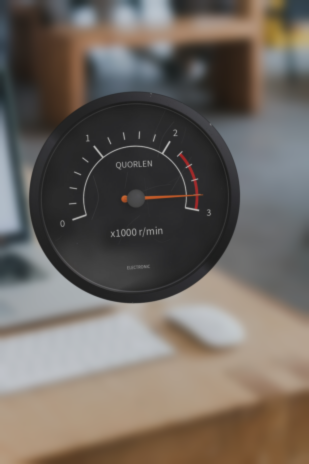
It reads 2800; rpm
